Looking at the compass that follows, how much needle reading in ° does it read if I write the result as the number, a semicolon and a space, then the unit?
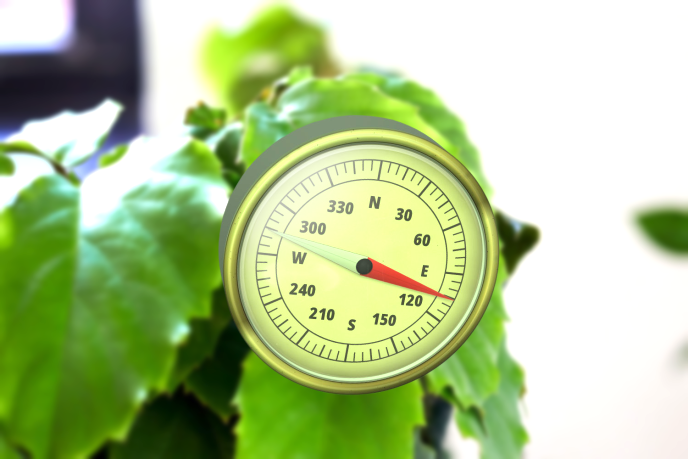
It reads 105; °
